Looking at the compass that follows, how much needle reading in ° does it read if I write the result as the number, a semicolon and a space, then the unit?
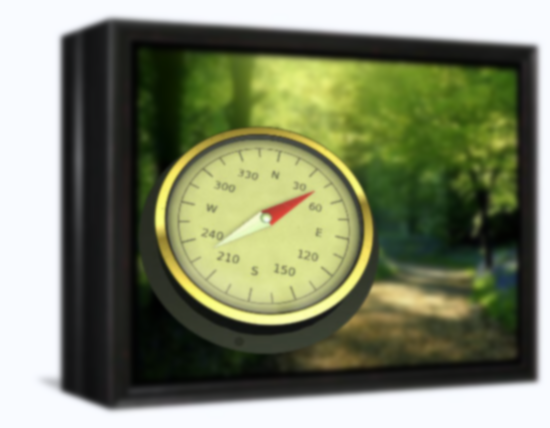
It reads 45; °
